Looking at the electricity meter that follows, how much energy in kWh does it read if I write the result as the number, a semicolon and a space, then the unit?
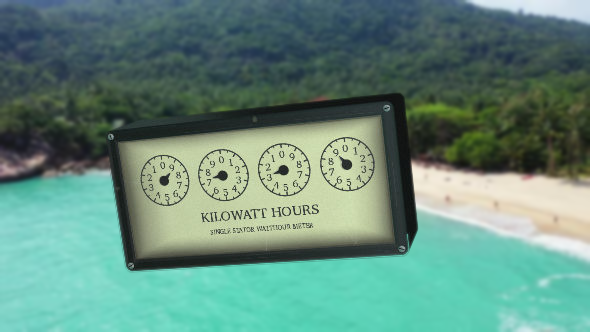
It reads 8729; kWh
